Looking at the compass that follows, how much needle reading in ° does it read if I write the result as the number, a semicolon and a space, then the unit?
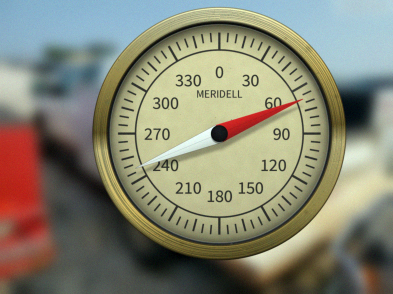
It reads 67.5; °
